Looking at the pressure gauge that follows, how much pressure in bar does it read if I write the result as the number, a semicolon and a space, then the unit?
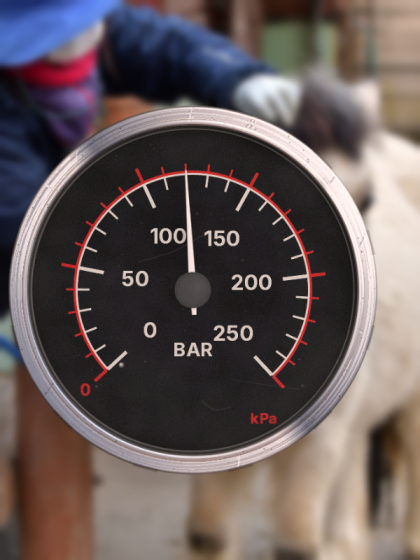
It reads 120; bar
